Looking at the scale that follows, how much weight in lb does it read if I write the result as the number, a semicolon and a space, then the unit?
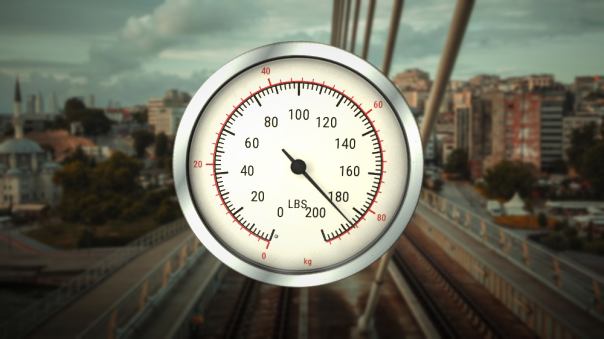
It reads 186; lb
